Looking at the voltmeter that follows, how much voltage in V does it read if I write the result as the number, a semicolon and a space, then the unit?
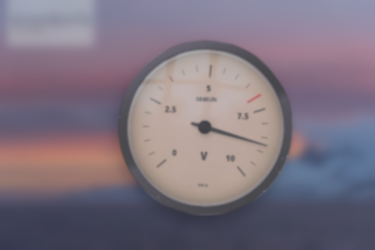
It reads 8.75; V
